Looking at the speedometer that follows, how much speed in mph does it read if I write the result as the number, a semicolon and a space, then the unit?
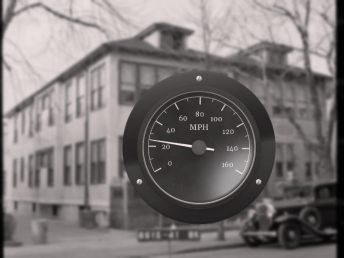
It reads 25; mph
